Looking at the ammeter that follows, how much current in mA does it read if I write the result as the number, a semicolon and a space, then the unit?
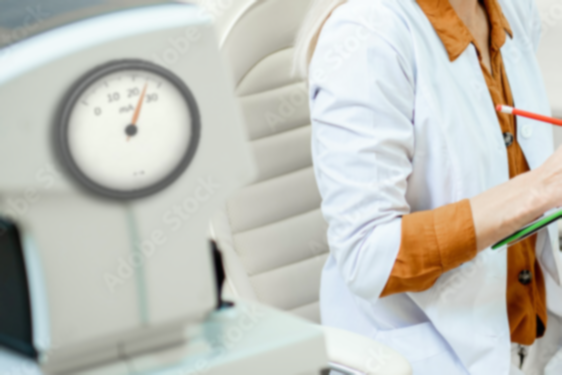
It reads 25; mA
